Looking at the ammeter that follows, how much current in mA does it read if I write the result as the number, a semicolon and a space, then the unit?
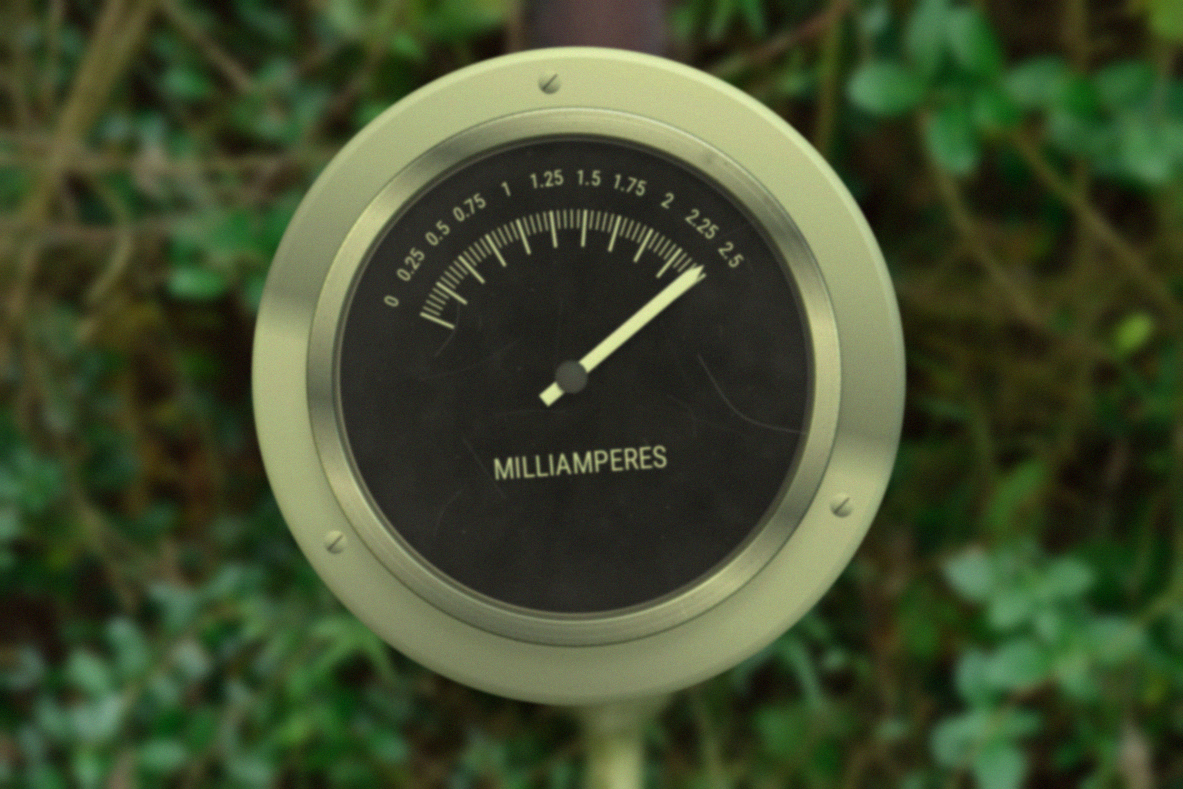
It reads 2.45; mA
